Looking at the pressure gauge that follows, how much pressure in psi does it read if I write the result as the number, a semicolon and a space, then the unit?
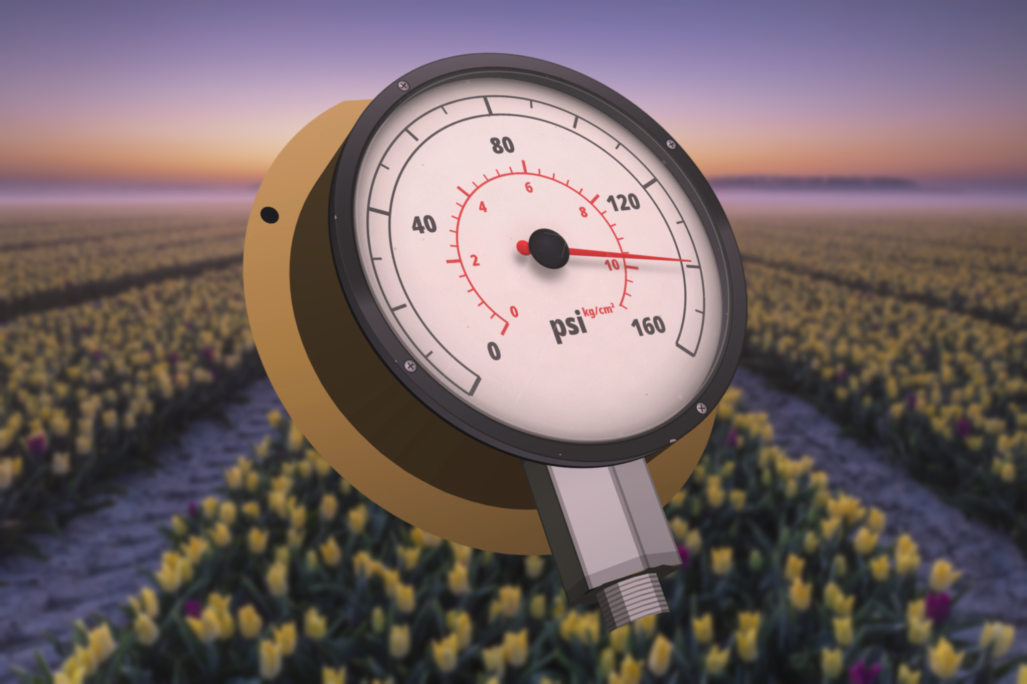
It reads 140; psi
